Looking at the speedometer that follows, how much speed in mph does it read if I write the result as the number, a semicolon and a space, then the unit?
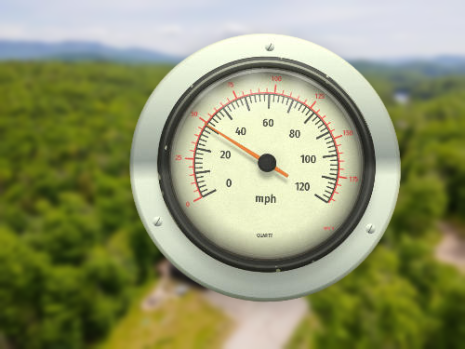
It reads 30; mph
